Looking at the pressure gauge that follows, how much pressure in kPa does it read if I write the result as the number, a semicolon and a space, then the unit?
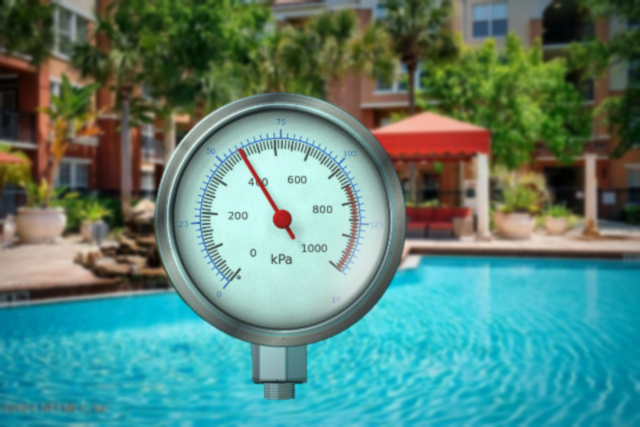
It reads 400; kPa
